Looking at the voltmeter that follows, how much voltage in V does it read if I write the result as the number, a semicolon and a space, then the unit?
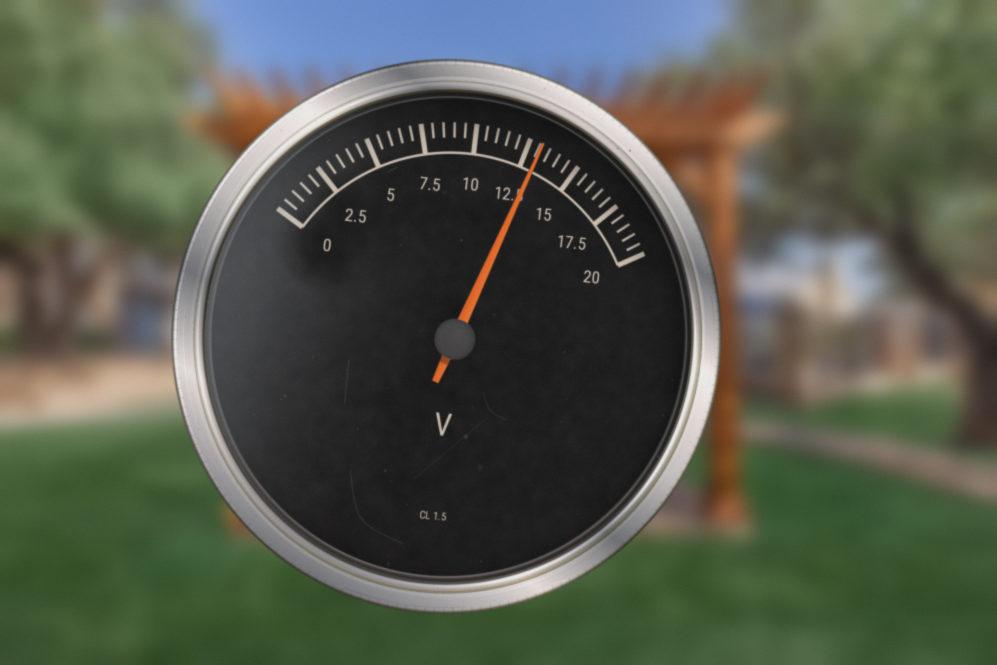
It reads 13; V
